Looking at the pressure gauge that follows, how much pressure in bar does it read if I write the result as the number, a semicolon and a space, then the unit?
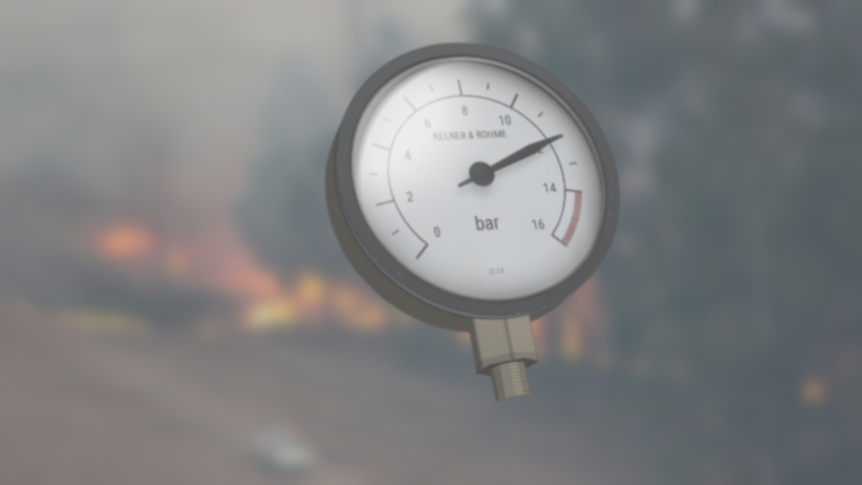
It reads 12; bar
